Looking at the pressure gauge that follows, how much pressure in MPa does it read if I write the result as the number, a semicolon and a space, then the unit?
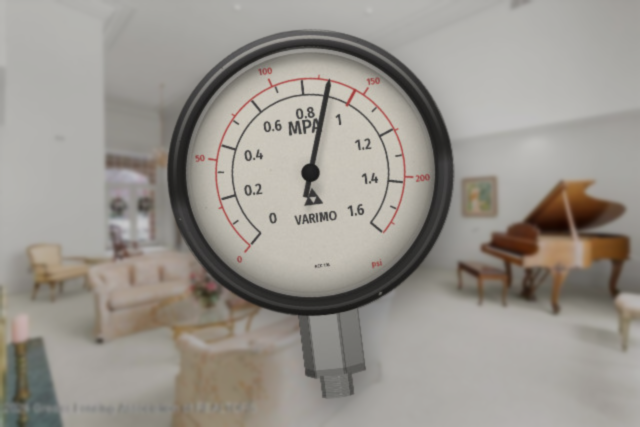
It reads 0.9; MPa
